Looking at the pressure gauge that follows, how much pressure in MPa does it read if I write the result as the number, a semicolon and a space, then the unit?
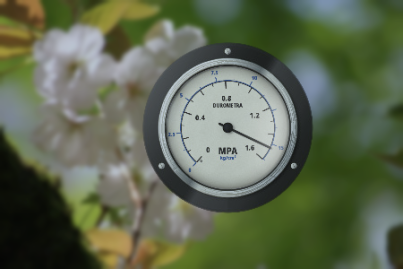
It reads 1.5; MPa
